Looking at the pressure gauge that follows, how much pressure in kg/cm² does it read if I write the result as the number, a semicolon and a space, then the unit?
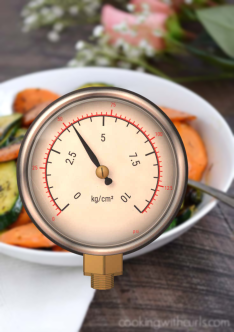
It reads 3.75; kg/cm²
